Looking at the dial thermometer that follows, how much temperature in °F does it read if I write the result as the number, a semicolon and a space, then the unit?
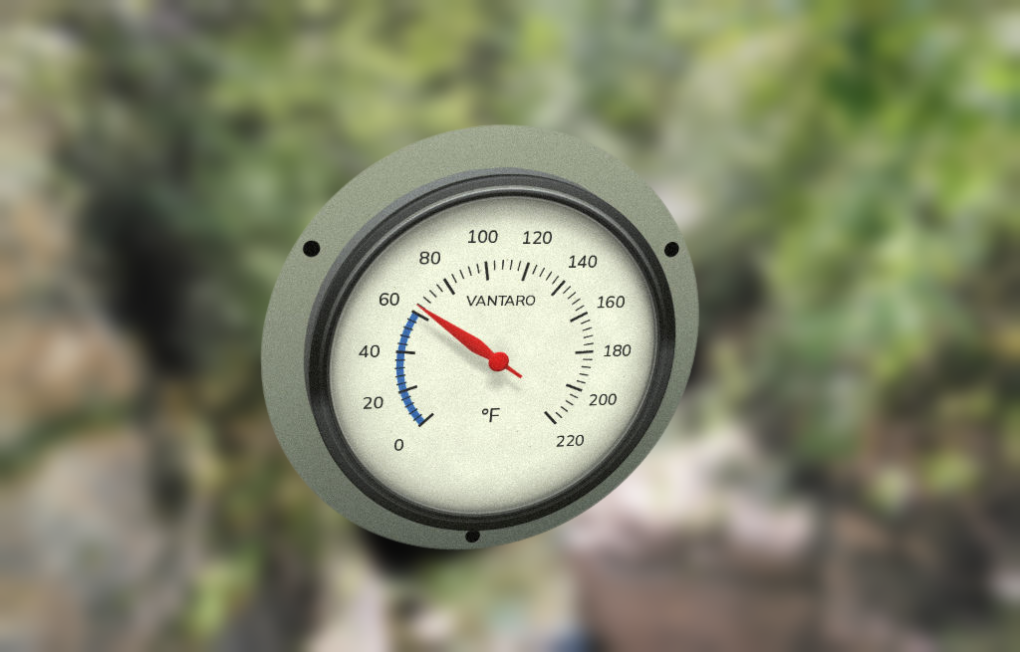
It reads 64; °F
